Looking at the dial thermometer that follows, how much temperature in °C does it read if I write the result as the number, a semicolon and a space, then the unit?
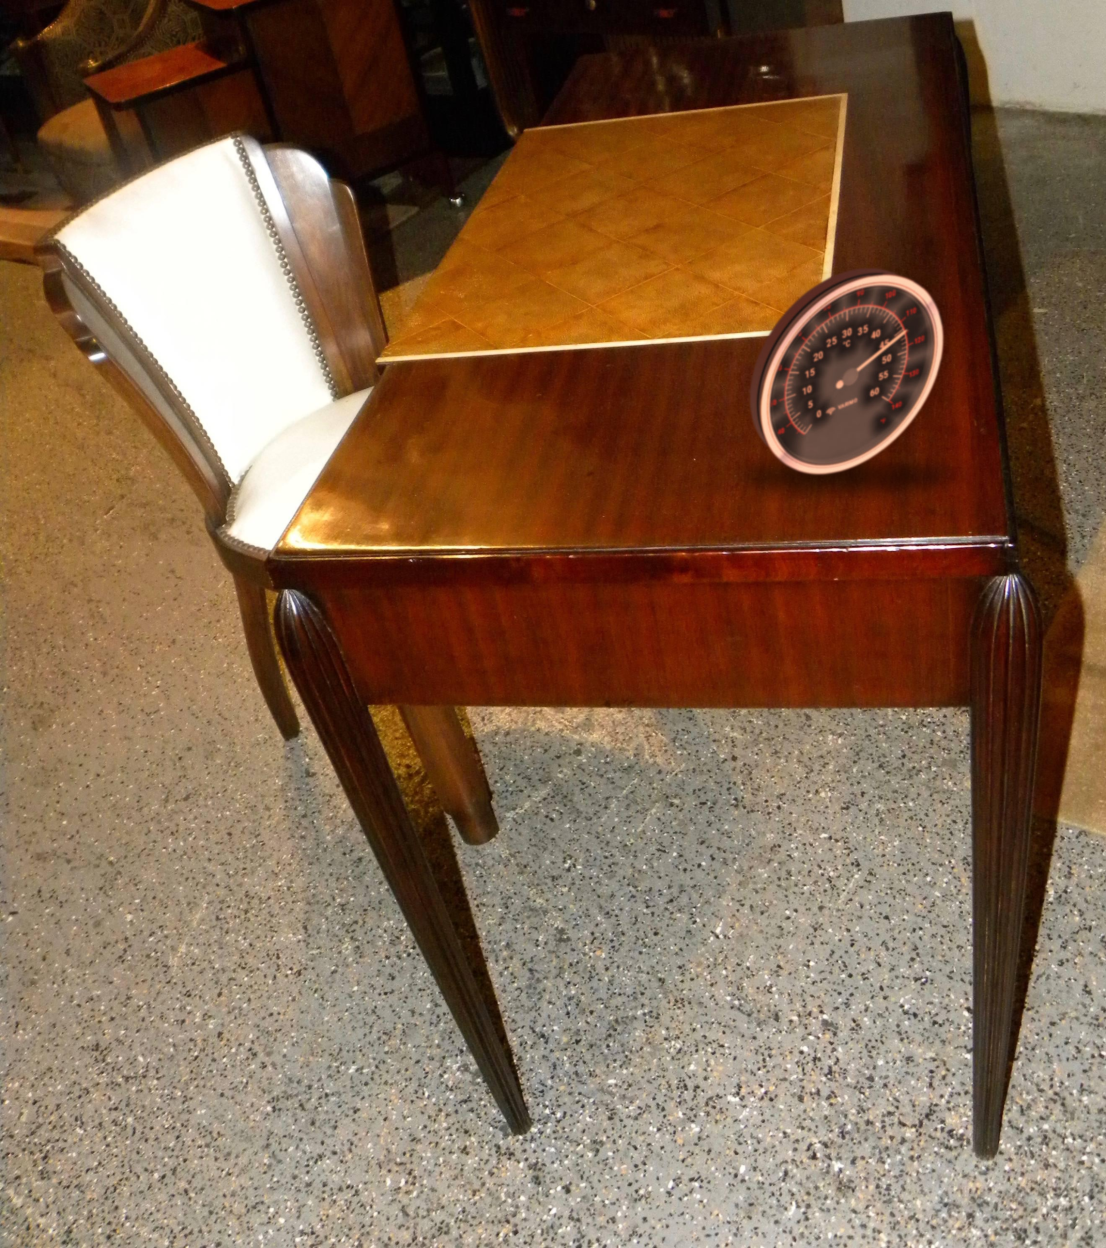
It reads 45; °C
